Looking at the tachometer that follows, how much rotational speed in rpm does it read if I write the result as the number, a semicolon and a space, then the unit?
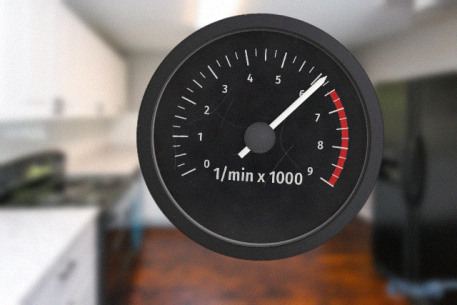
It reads 6125; rpm
